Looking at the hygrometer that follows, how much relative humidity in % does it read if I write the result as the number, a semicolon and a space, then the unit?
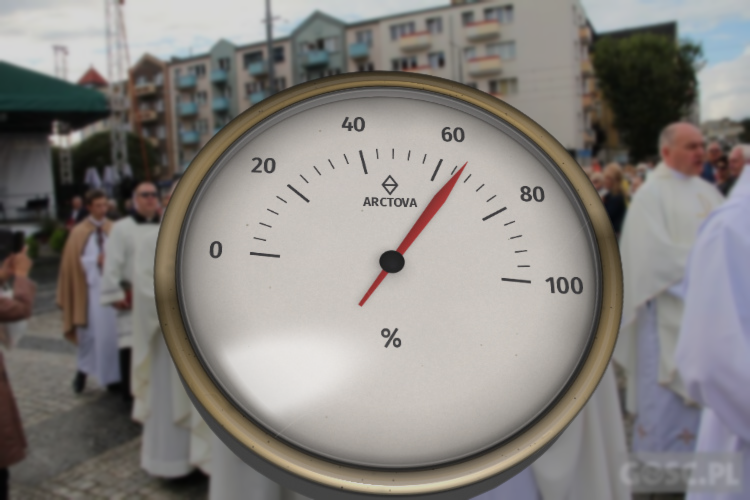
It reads 66; %
